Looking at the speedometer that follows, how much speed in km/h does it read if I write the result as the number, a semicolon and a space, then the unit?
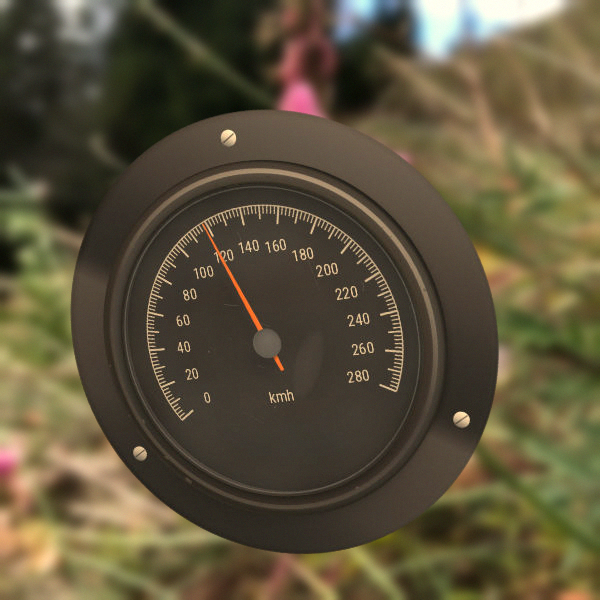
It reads 120; km/h
